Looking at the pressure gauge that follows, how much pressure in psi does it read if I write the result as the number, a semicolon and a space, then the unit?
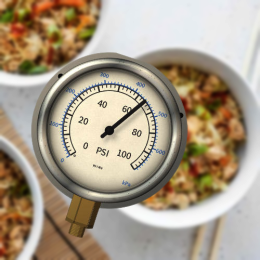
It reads 64; psi
